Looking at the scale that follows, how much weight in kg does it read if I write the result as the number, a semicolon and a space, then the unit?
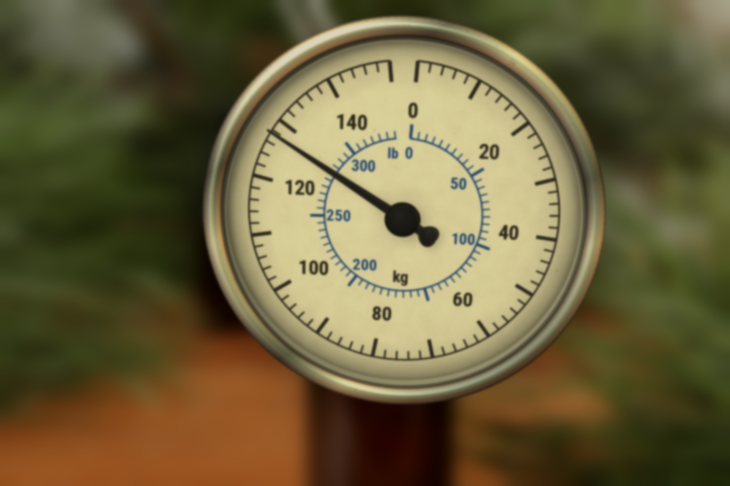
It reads 128; kg
